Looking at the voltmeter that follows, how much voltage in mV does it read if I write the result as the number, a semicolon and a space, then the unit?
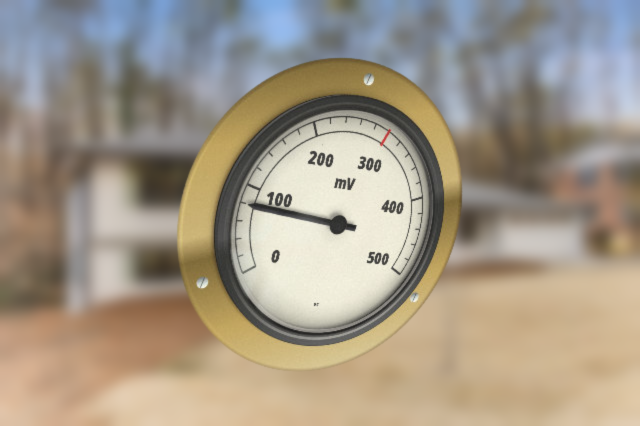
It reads 80; mV
